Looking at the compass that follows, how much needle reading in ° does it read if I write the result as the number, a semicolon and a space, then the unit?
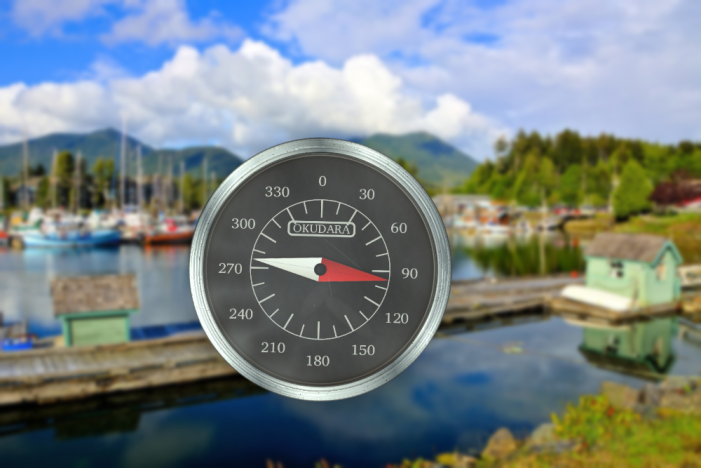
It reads 97.5; °
